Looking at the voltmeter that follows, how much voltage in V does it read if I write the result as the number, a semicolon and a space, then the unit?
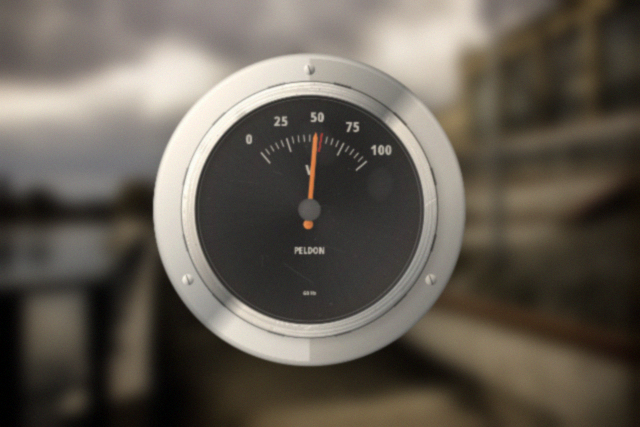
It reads 50; V
